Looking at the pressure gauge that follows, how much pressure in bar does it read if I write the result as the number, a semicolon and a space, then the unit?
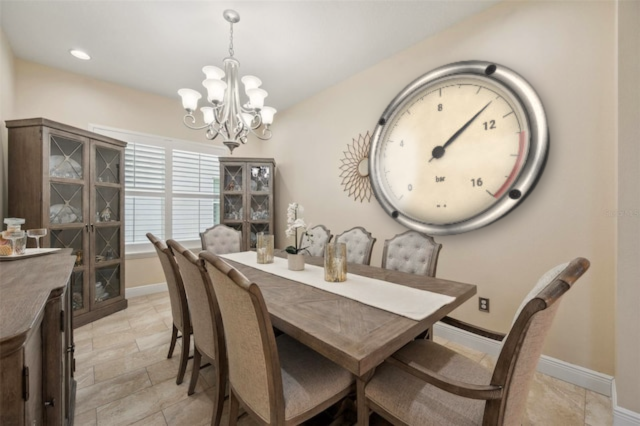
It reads 11; bar
